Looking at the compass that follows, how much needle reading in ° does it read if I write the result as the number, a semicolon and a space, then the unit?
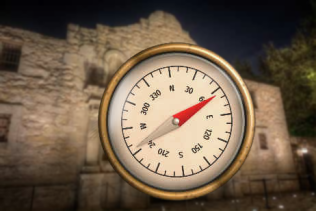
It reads 65; °
